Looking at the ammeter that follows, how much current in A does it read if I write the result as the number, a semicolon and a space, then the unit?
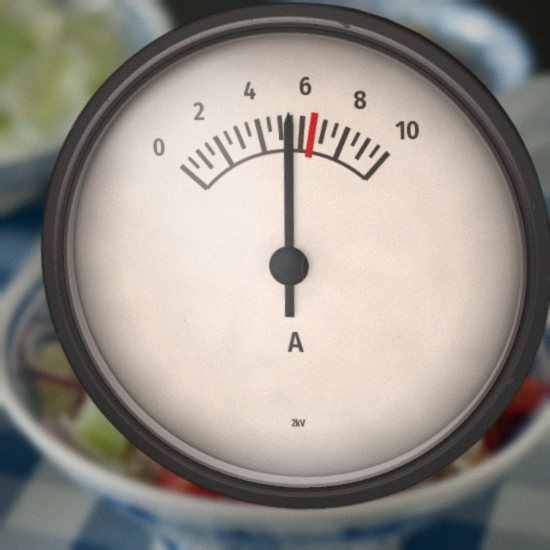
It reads 5.5; A
